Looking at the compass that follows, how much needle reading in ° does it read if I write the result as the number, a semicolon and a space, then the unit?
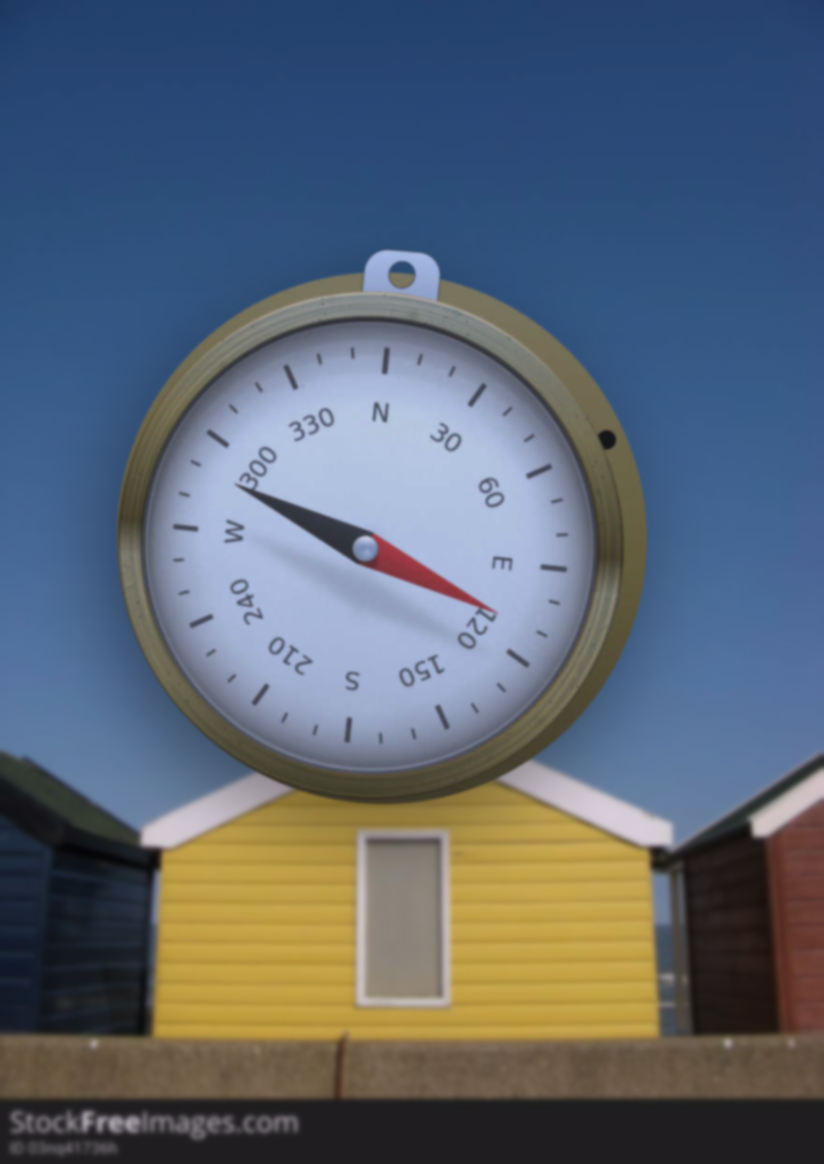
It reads 110; °
